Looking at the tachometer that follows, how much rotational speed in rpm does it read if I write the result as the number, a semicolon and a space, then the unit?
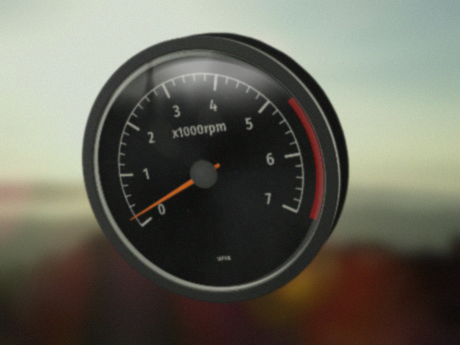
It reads 200; rpm
